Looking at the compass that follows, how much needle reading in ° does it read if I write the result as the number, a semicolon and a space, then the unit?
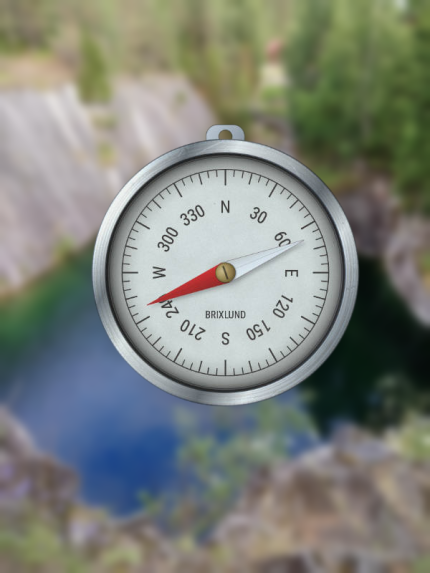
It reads 247.5; °
